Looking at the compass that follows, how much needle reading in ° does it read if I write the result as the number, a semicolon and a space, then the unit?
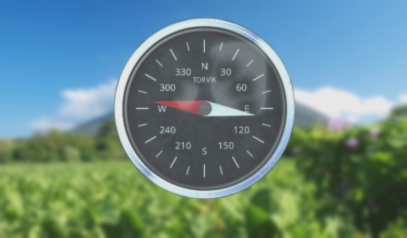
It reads 277.5; °
